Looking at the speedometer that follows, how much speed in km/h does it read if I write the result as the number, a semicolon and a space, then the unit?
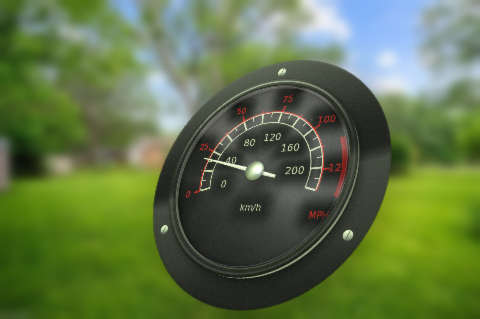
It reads 30; km/h
